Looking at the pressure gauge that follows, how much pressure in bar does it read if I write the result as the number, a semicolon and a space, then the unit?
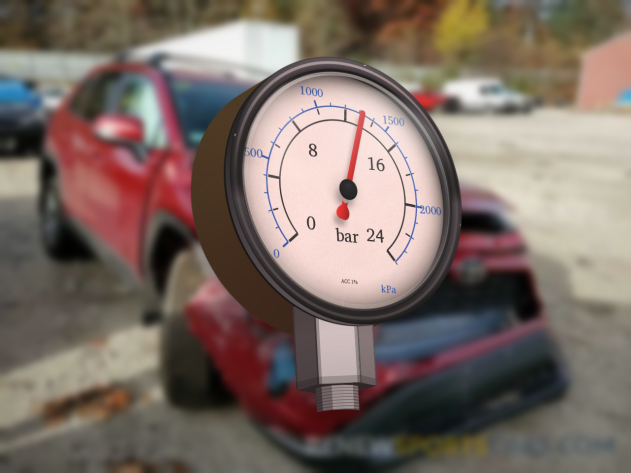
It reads 13; bar
